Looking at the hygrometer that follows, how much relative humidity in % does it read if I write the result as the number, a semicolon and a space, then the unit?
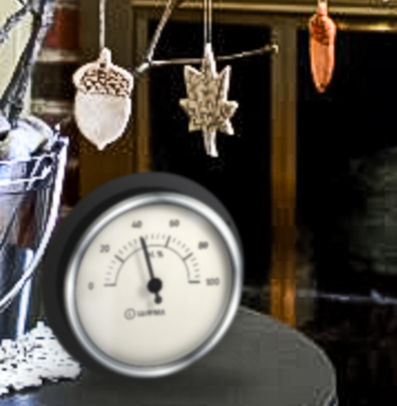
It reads 40; %
